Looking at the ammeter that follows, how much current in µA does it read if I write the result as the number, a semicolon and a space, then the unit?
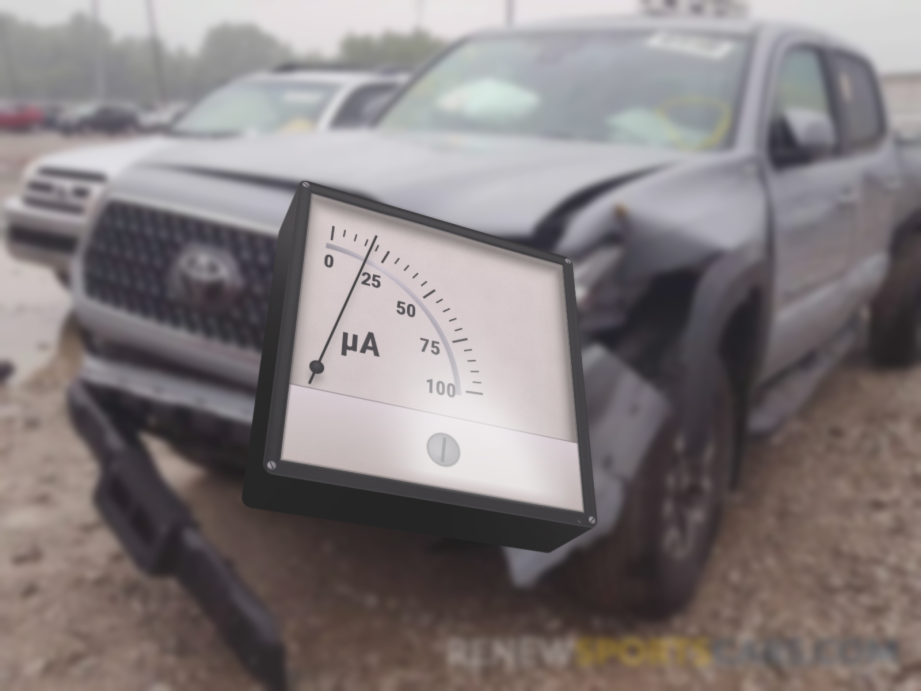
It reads 17.5; µA
